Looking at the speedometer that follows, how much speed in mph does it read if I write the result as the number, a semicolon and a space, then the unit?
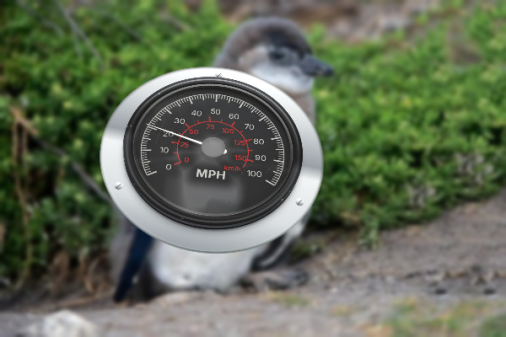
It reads 20; mph
